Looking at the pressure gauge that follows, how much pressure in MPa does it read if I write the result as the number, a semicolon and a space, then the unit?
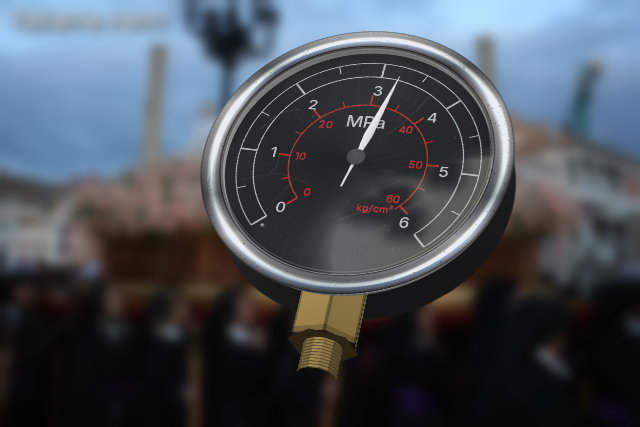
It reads 3.25; MPa
